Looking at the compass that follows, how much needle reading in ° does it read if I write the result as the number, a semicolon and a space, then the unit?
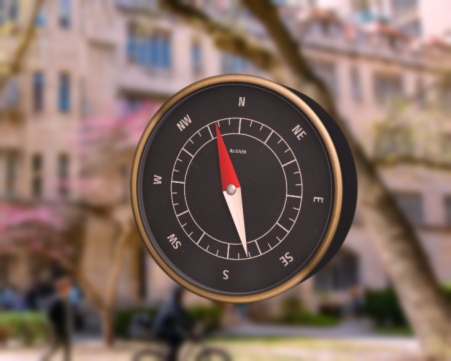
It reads 340; °
